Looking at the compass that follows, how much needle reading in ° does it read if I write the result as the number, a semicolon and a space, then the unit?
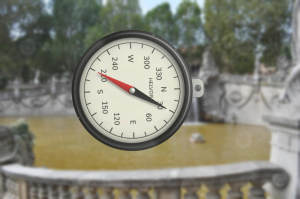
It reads 210; °
